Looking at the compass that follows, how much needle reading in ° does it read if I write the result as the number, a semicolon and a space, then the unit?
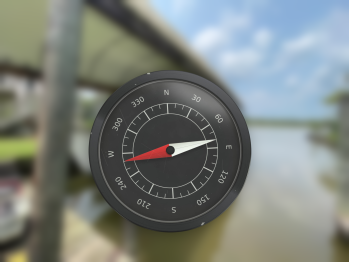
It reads 260; °
